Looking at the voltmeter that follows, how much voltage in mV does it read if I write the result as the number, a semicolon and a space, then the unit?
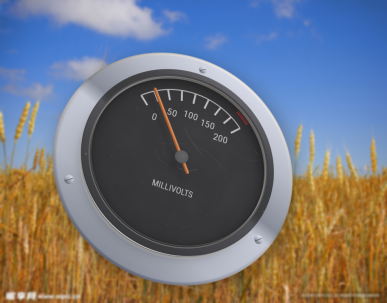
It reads 25; mV
